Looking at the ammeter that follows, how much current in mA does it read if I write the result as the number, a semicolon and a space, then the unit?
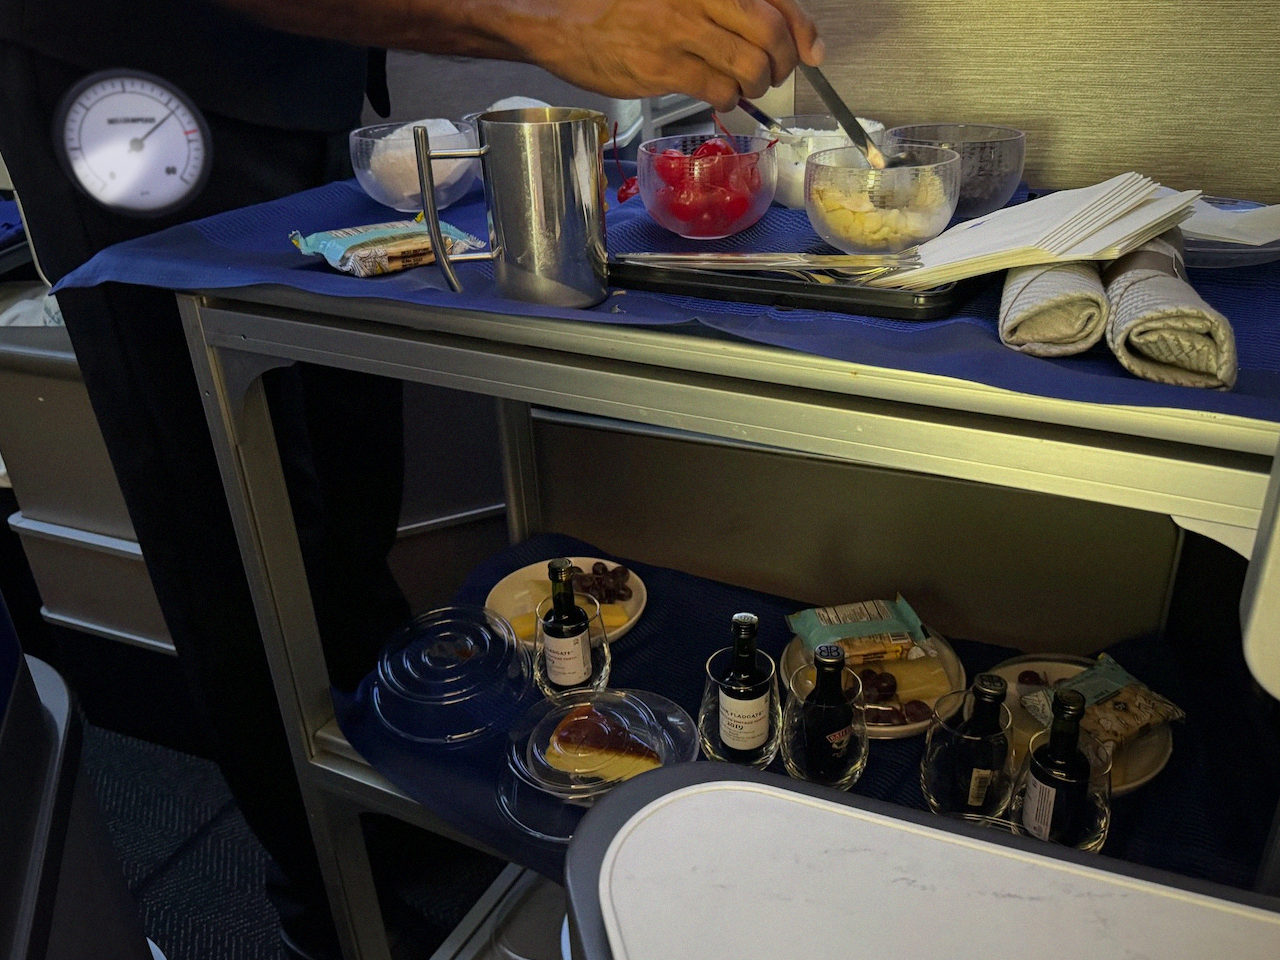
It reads 42; mA
